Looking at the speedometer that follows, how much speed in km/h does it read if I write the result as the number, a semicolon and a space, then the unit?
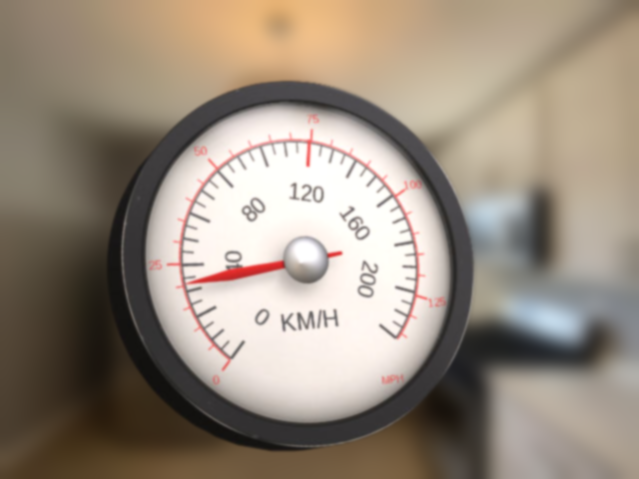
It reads 32.5; km/h
